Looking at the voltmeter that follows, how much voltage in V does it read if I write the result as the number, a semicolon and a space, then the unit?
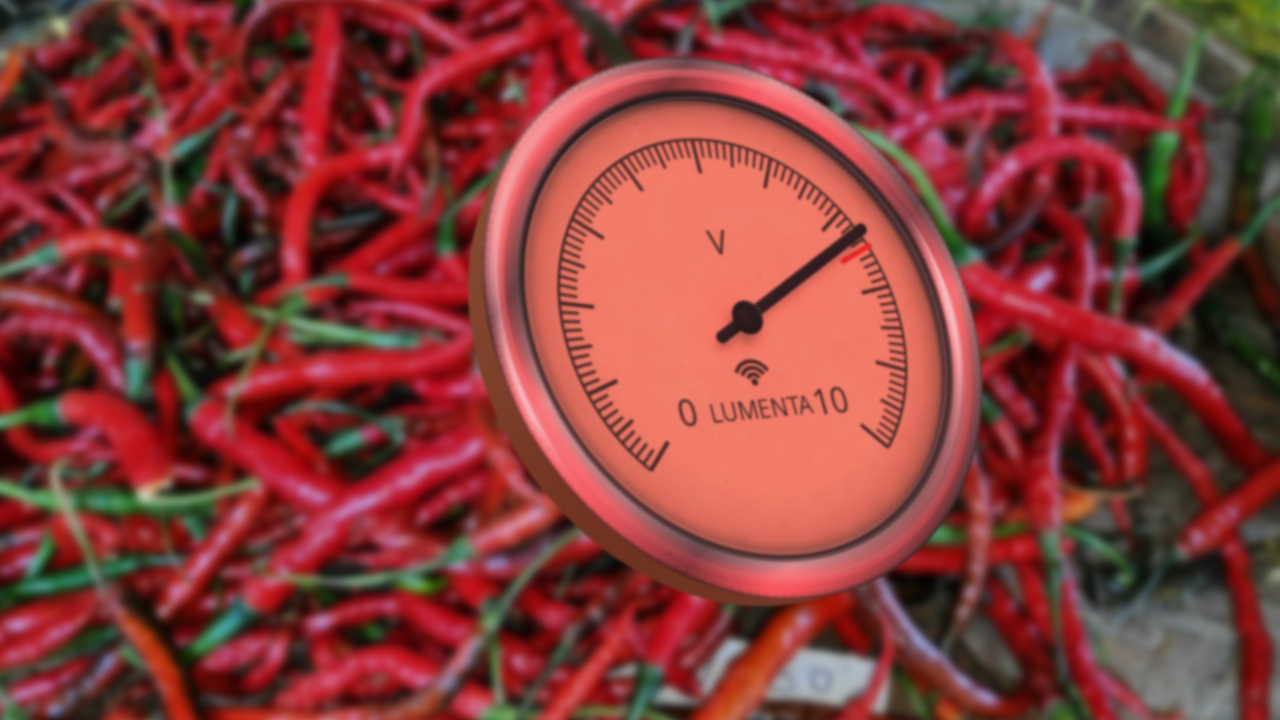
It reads 7.3; V
